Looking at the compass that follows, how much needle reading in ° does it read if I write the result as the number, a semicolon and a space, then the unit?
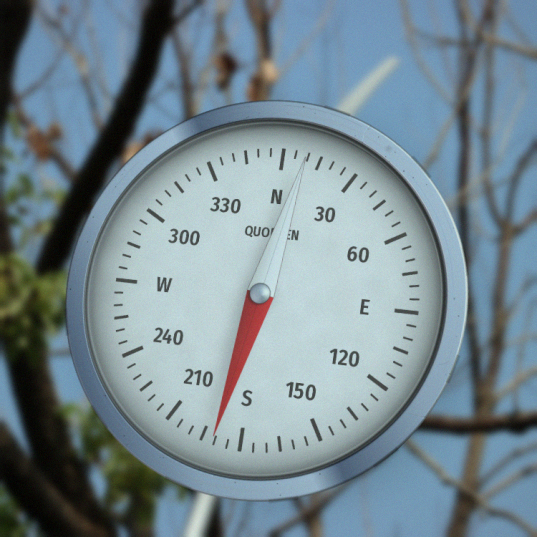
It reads 190; °
